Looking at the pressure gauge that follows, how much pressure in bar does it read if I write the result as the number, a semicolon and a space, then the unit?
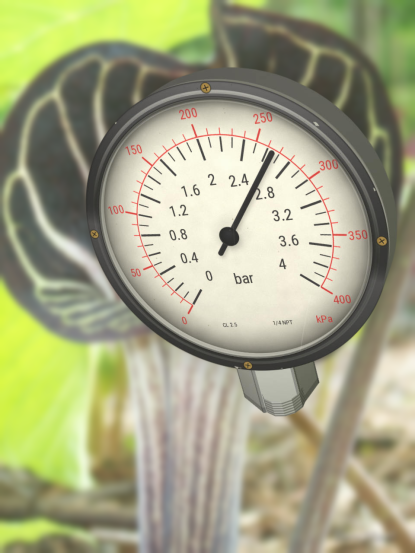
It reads 2.65; bar
